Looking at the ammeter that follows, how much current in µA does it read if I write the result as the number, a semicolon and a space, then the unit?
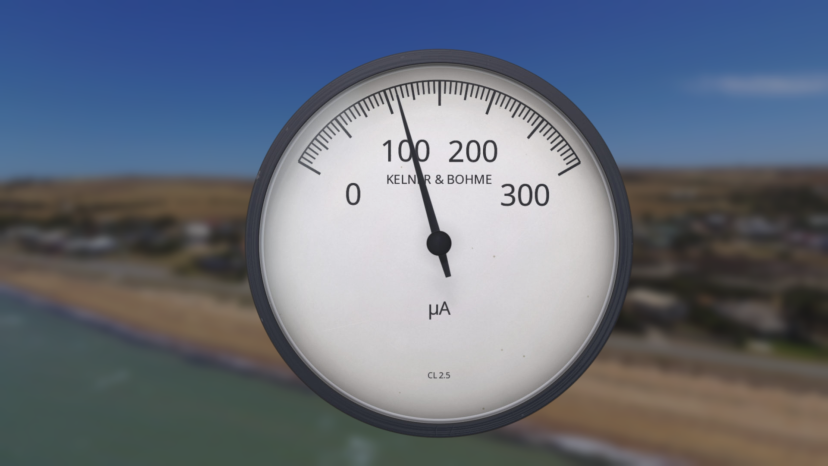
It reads 110; µA
